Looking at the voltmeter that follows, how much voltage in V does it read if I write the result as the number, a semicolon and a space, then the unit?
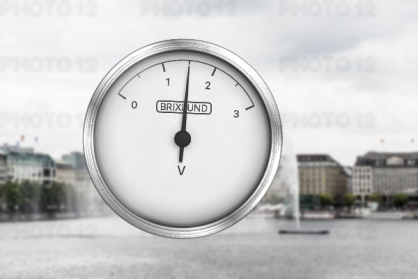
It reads 1.5; V
